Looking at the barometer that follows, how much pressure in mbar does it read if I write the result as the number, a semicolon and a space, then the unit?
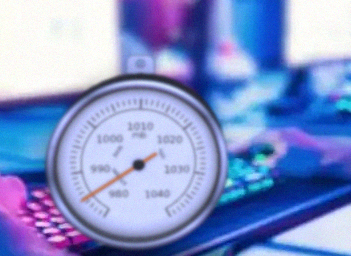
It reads 985; mbar
